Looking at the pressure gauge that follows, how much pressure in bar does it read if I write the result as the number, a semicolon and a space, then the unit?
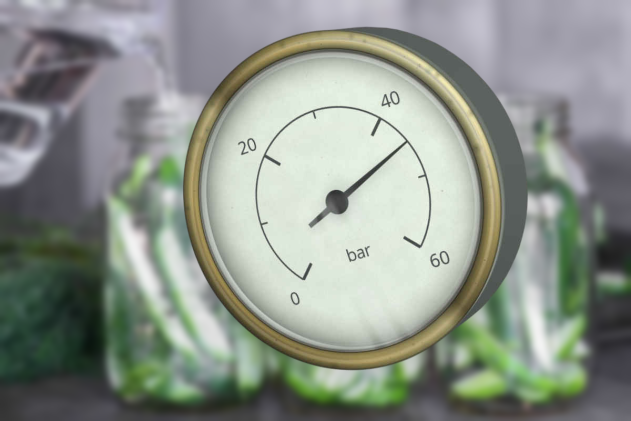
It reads 45; bar
